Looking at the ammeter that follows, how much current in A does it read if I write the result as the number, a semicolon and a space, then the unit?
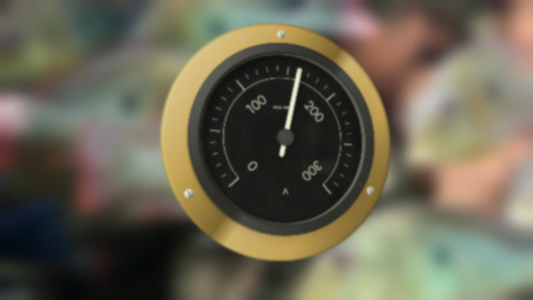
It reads 160; A
